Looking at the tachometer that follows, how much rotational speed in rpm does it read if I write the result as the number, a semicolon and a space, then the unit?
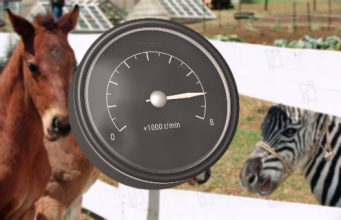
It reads 7000; rpm
